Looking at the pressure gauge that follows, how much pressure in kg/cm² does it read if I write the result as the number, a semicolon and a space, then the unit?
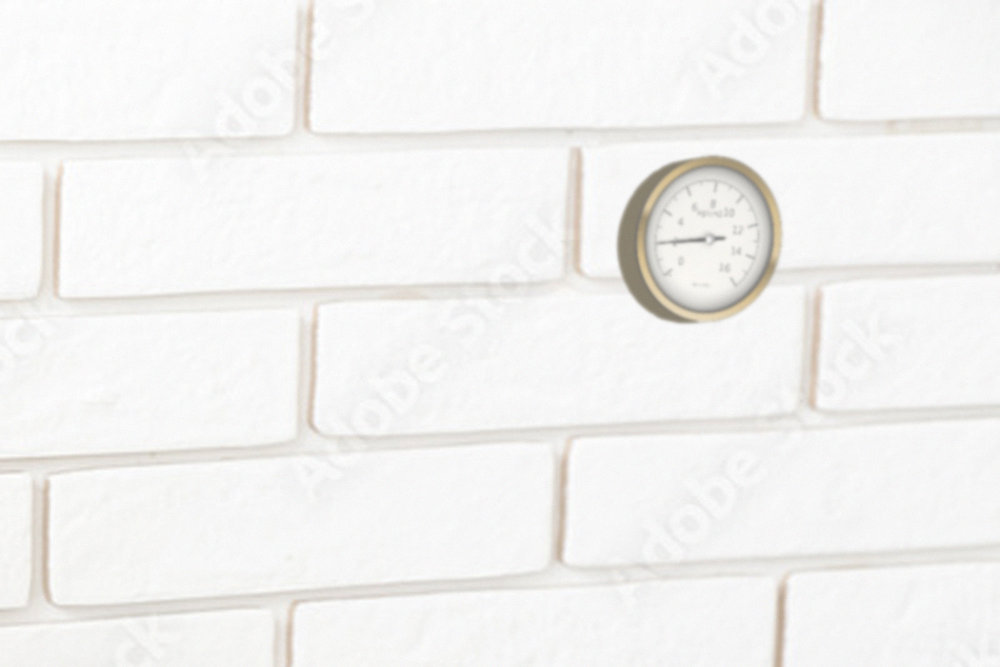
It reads 2; kg/cm²
